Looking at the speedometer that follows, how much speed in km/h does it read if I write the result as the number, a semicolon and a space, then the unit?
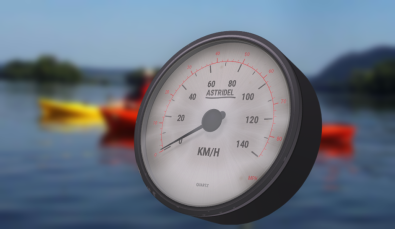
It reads 0; km/h
